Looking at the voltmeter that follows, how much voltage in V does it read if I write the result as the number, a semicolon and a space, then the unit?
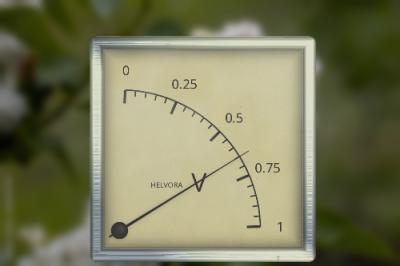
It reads 0.65; V
